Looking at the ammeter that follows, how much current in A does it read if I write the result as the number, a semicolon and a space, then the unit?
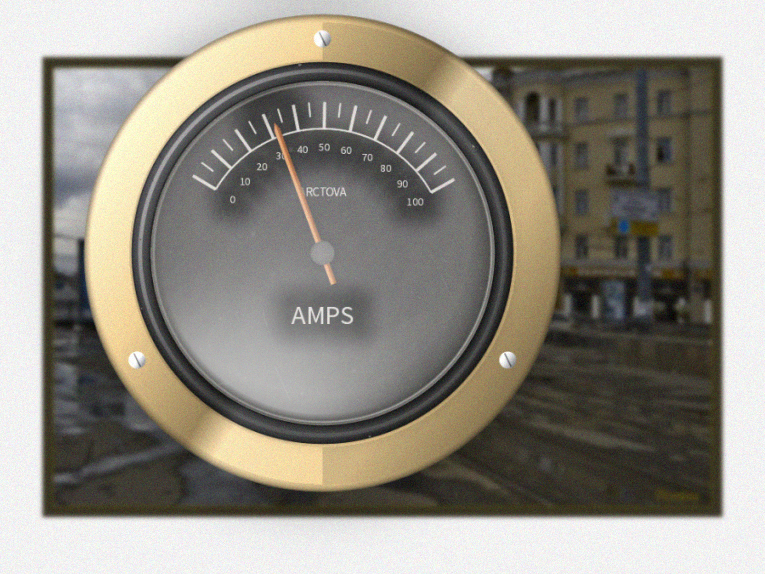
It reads 32.5; A
